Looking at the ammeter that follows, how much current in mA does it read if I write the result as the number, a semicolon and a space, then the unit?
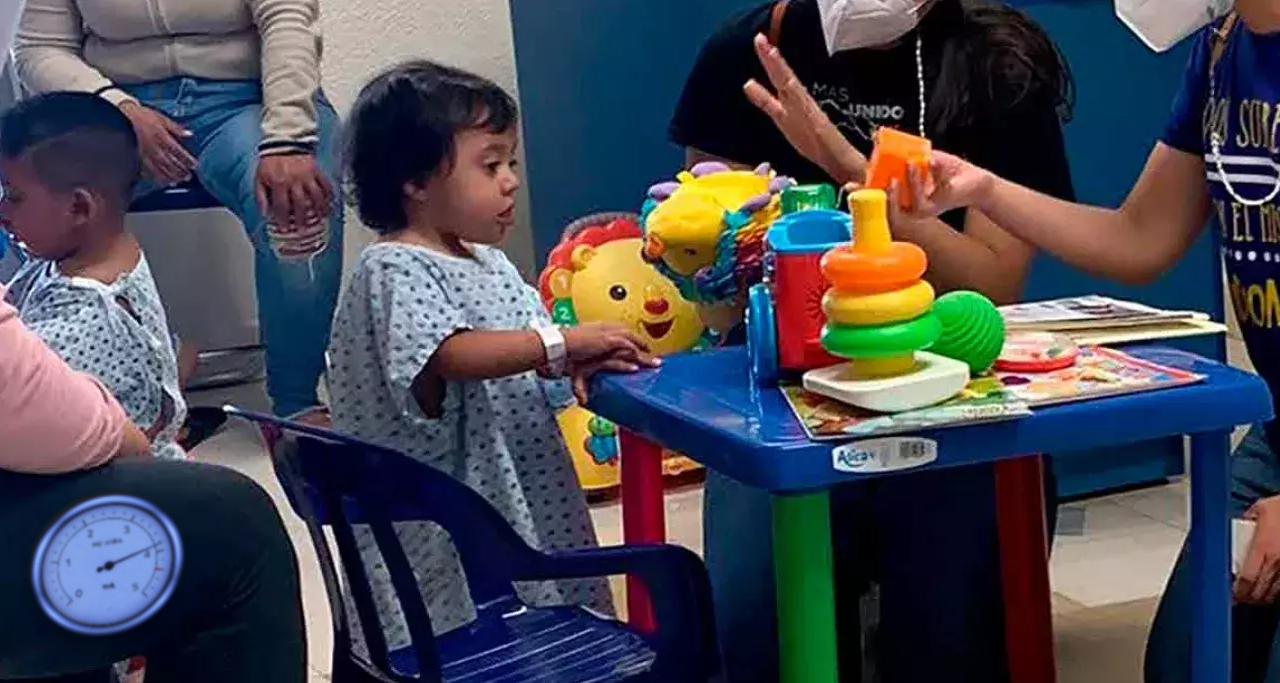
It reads 3.8; mA
